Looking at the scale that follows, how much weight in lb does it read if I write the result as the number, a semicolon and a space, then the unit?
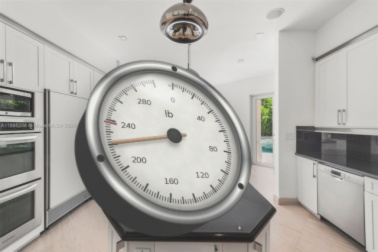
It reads 220; lb
